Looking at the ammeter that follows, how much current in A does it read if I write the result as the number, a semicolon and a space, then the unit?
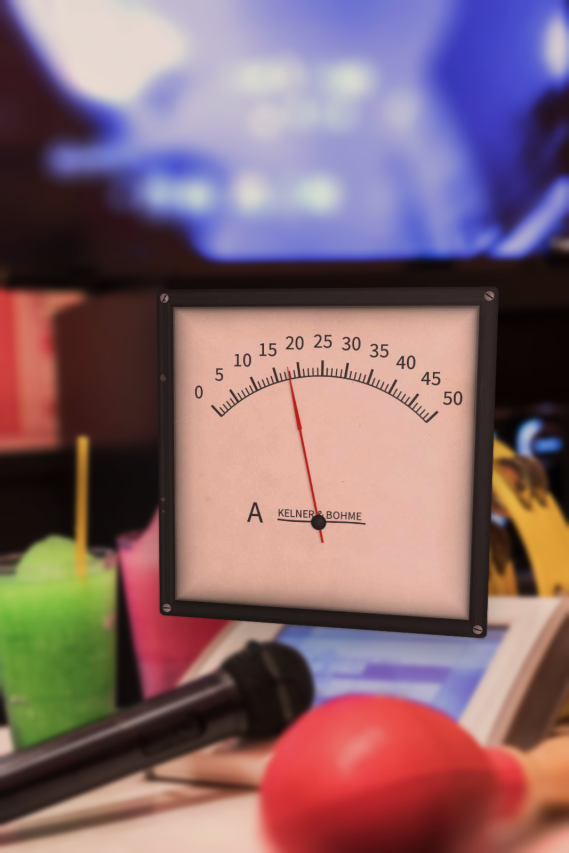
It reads 18; A
